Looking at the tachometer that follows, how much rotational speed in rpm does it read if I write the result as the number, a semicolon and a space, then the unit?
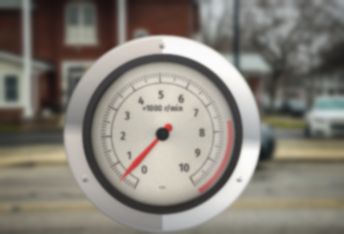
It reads 500; rpm
